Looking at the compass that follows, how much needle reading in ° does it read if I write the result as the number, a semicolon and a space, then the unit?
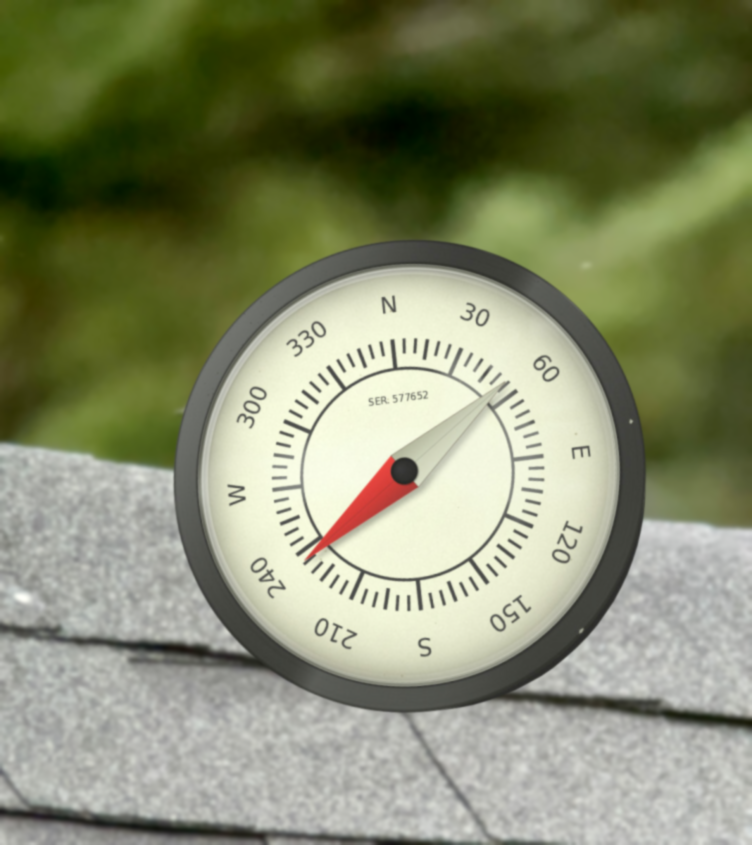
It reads 235; °
